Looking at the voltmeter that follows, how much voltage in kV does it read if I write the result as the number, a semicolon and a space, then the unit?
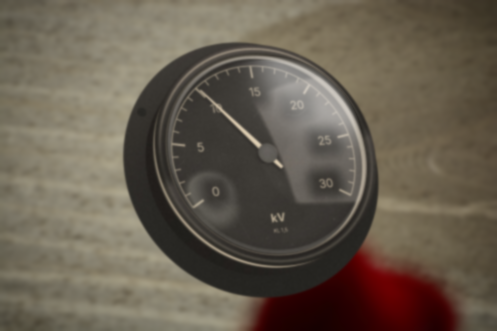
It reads 10; kV
